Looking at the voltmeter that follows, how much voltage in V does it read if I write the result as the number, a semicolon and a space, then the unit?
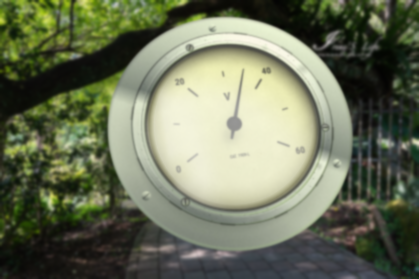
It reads 35; V
